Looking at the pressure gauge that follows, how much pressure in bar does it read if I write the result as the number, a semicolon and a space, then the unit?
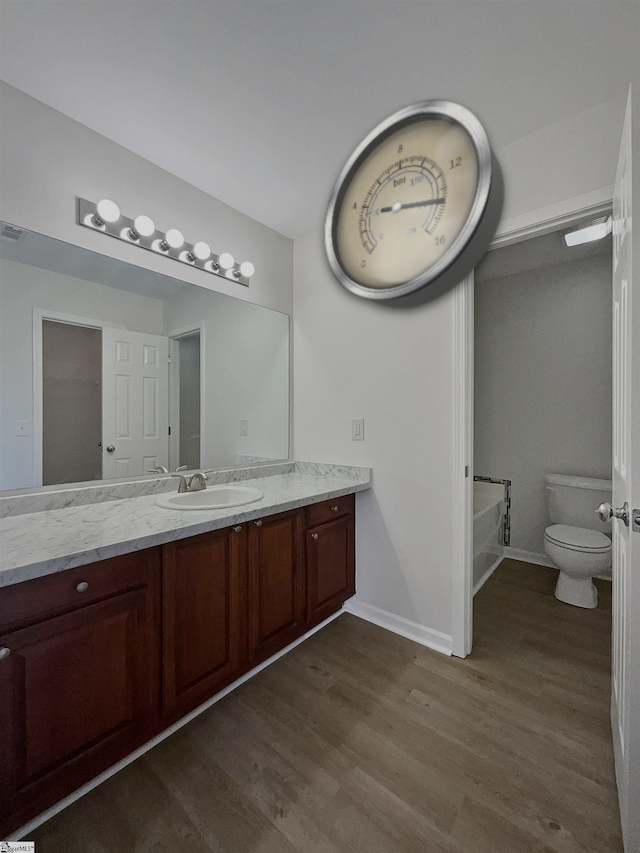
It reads 14; bar
